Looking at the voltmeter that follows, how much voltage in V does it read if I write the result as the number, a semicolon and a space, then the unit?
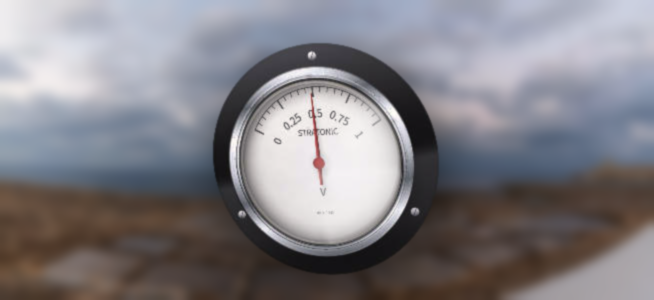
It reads 0.5; V
